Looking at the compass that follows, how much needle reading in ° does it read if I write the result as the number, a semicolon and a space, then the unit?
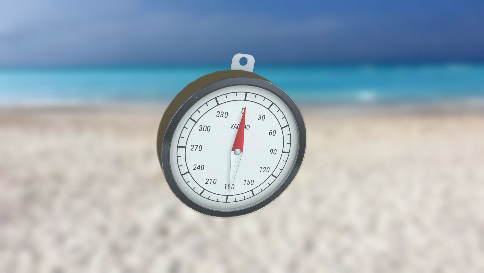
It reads 0; °
